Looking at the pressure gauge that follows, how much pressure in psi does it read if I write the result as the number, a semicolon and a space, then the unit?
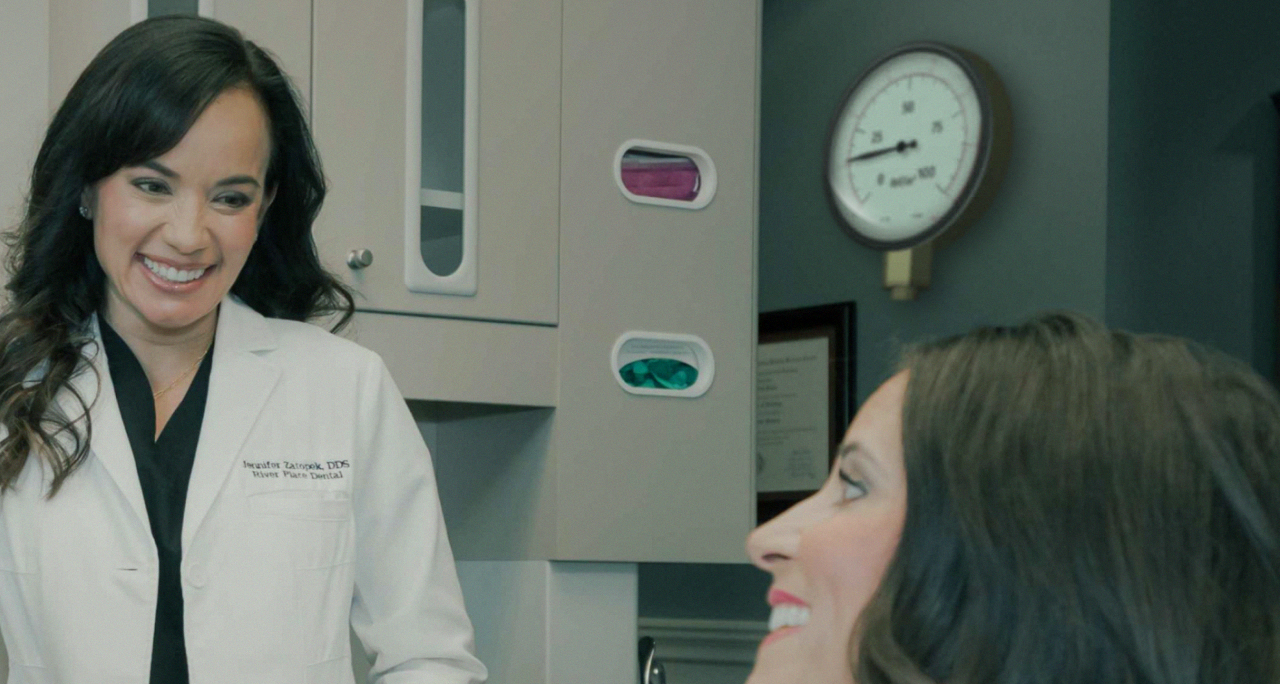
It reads 15; psi
